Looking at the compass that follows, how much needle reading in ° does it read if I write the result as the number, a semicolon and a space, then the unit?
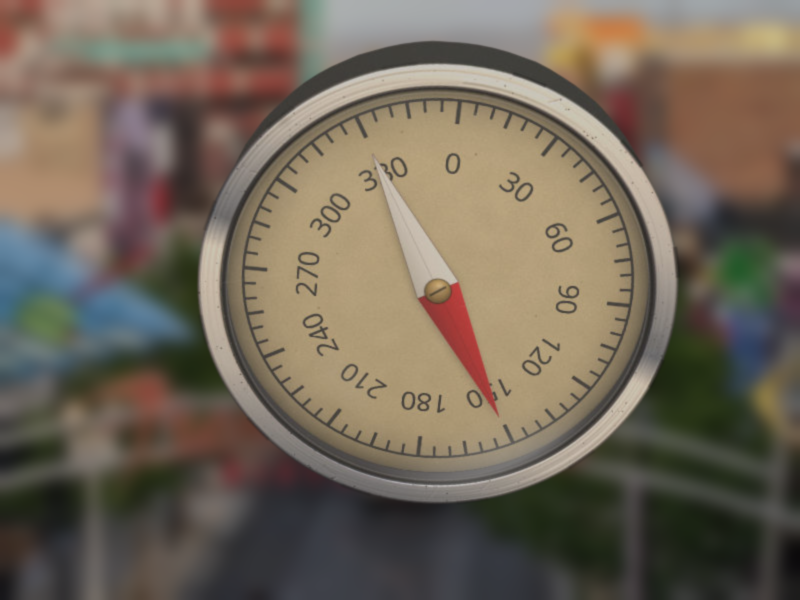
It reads 150; °
